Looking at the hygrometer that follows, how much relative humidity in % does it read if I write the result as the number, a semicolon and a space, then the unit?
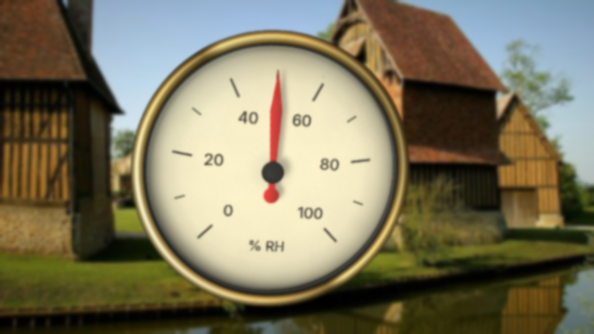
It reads 50; %
